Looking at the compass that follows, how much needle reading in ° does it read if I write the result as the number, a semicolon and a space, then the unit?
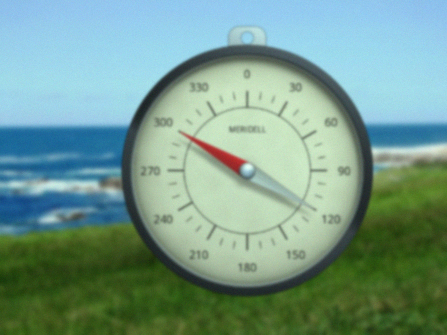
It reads 300; °
